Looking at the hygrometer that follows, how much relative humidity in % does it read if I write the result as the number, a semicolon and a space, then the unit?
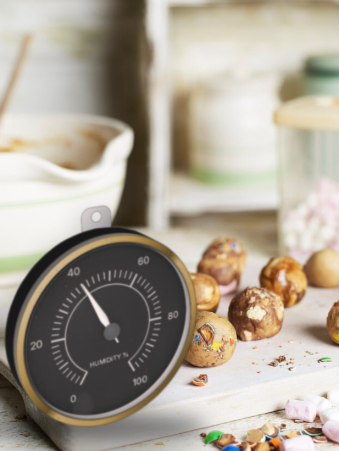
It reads 40; %
